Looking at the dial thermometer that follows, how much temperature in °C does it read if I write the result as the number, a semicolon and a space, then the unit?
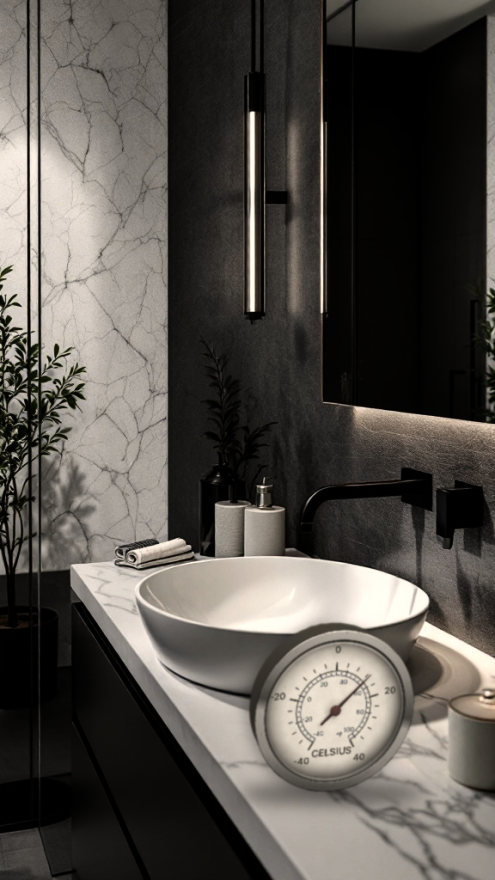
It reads 12; °C
